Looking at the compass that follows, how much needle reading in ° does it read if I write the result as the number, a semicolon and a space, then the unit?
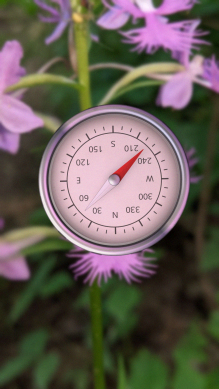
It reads 225; °
